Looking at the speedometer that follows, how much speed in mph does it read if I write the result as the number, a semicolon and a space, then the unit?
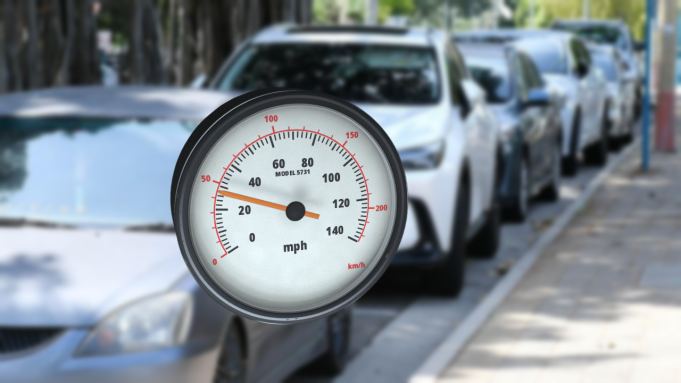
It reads 28; mph
